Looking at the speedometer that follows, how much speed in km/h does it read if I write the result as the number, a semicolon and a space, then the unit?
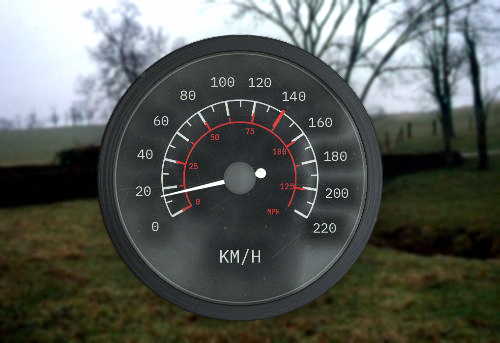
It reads 15; km/h
